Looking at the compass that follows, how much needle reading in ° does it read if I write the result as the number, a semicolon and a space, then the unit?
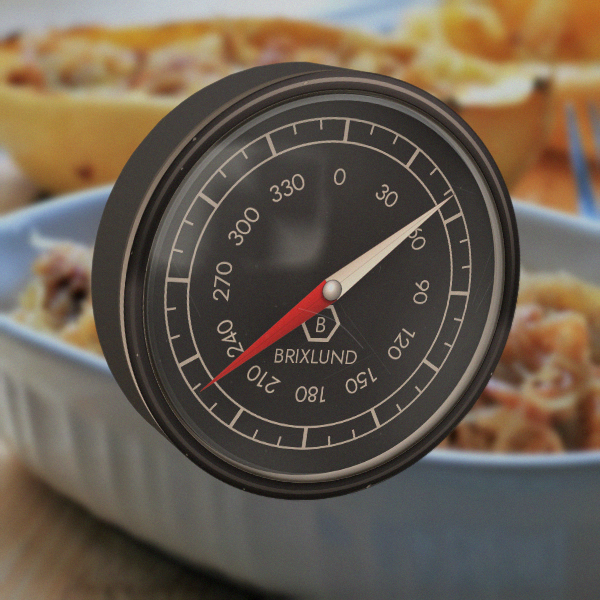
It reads 230; °
